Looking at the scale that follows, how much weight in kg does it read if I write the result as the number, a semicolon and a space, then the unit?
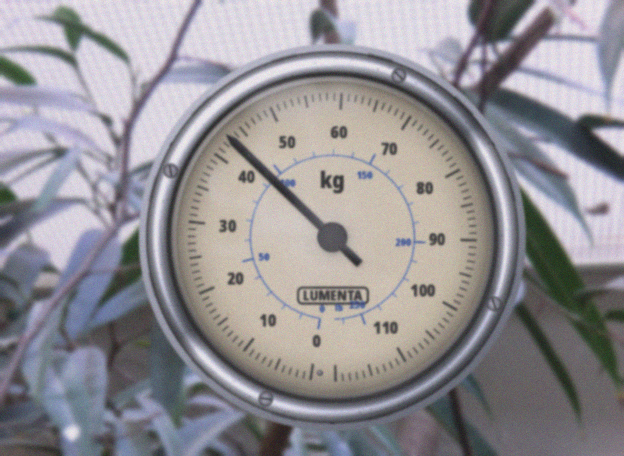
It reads 43; kg
